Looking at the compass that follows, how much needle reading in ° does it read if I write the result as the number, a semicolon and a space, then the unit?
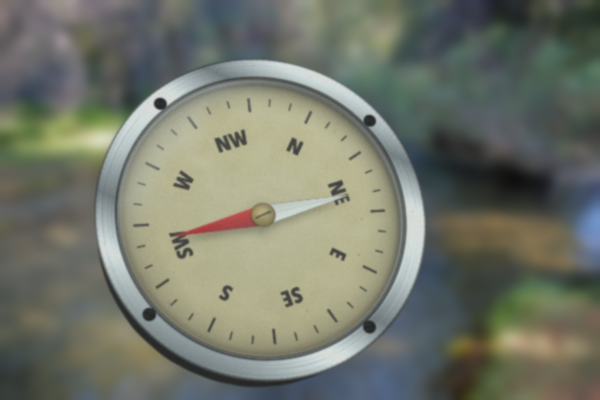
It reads 230; °
